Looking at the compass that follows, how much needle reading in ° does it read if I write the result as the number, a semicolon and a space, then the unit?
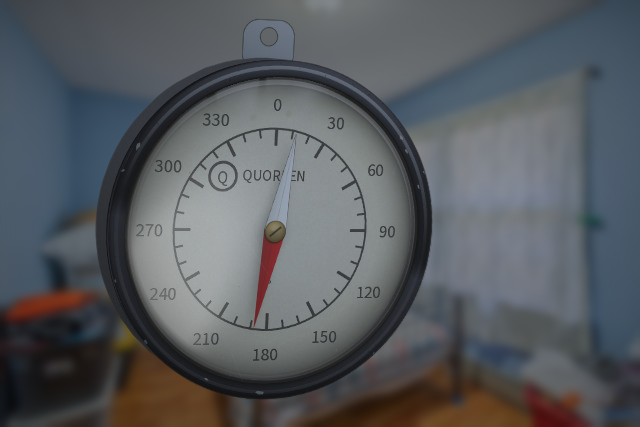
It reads 190; °
